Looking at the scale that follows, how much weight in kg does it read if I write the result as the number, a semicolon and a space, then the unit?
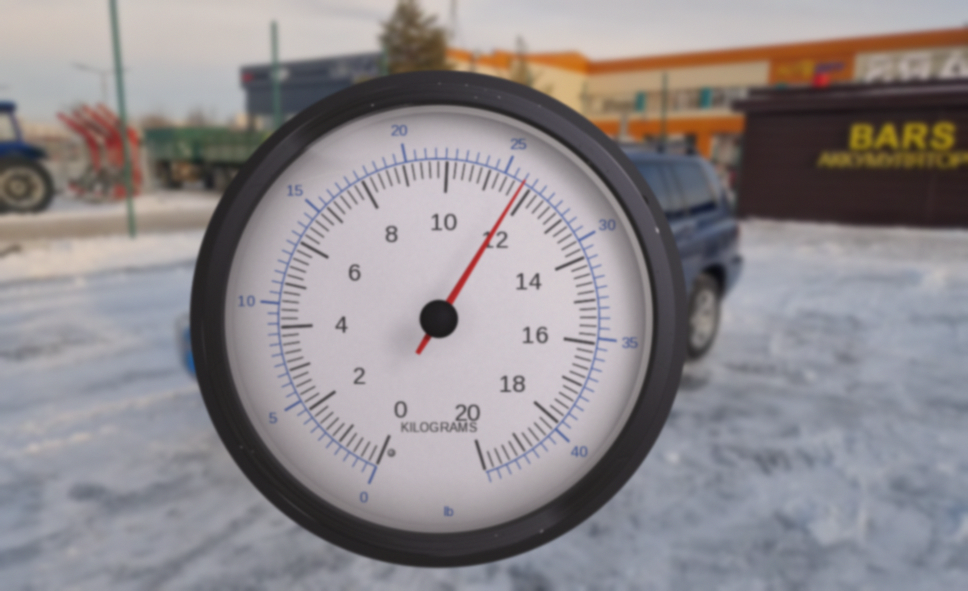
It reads 11.8; kg
